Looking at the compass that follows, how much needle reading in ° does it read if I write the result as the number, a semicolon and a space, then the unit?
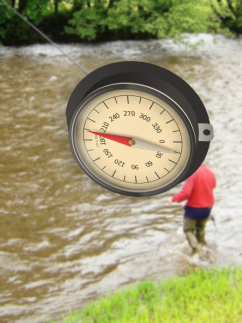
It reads 195; °
